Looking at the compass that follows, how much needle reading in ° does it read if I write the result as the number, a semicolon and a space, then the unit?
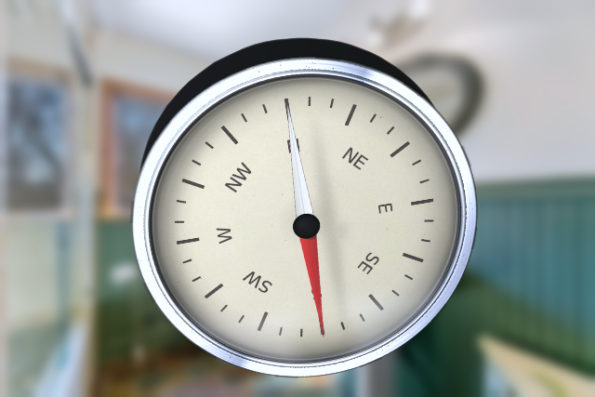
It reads 180; °
